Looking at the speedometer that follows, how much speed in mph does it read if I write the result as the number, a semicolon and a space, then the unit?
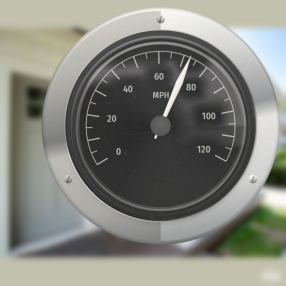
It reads 72.5; mph
